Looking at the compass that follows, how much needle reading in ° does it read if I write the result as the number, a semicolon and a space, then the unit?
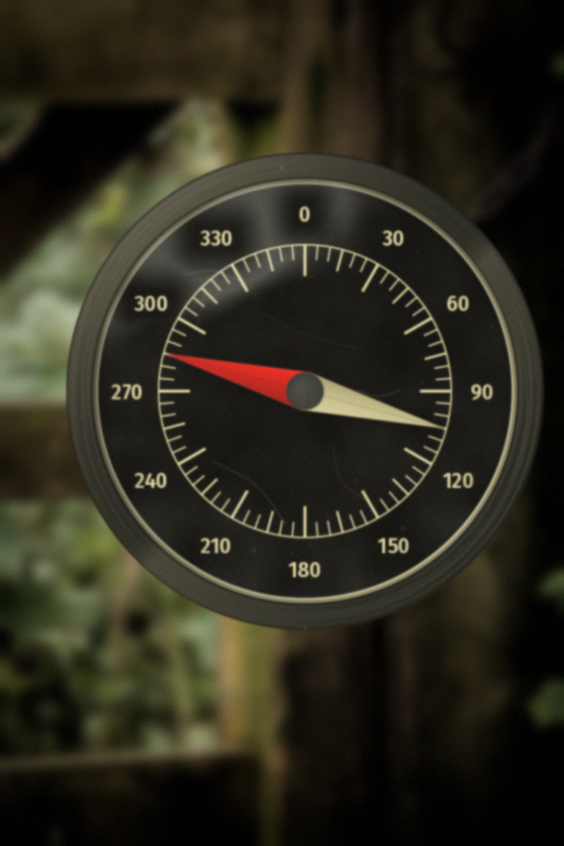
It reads 285; °
